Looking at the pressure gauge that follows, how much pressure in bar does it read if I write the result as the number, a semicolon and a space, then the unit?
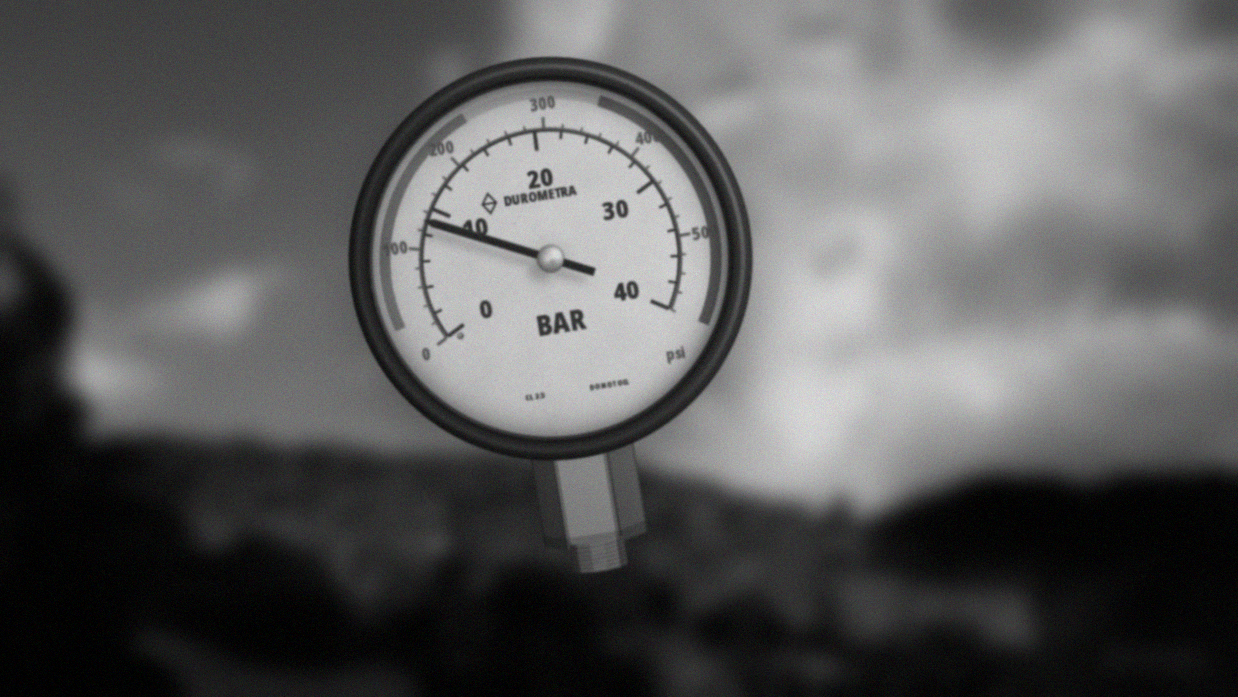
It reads 9; bar
